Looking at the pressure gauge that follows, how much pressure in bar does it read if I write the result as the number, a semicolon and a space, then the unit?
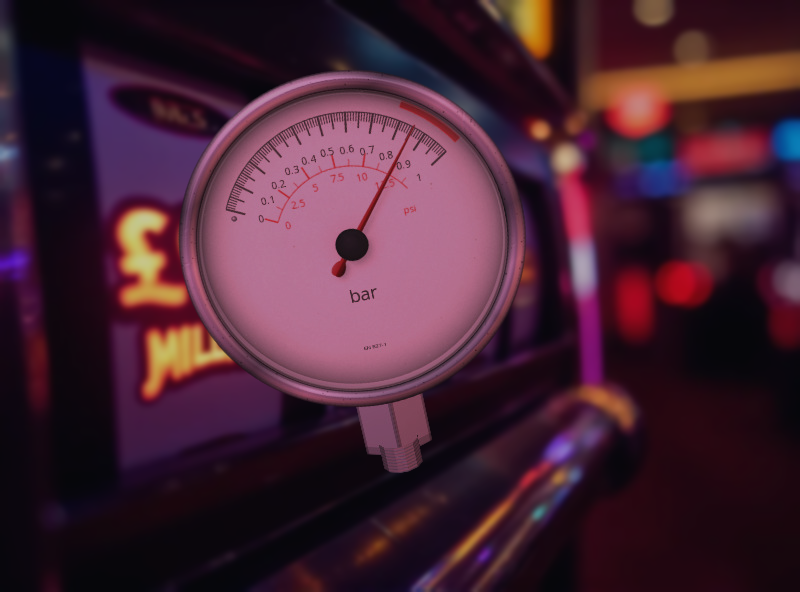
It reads 0.85; bar
